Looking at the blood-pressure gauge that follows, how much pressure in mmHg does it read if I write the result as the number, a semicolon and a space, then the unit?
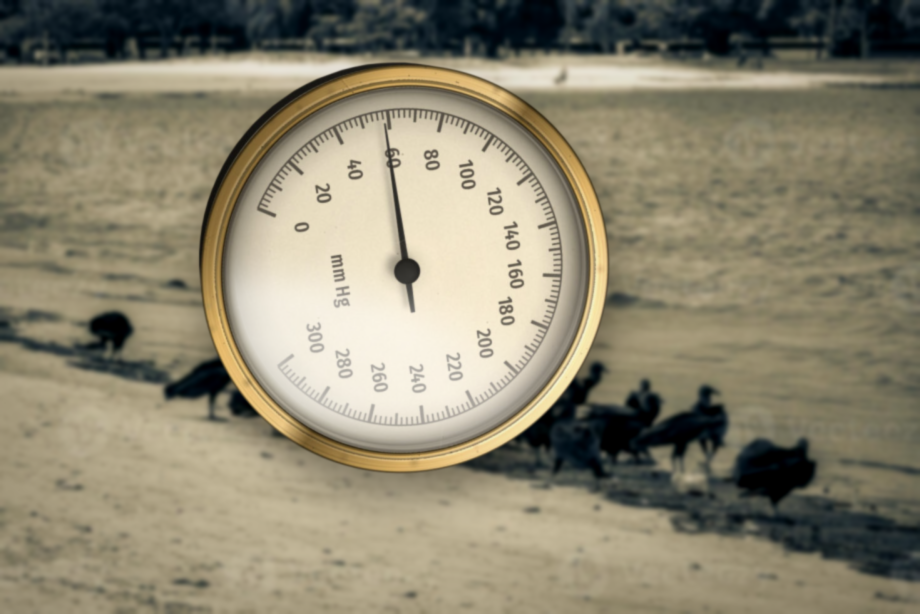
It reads 58; mmHg
